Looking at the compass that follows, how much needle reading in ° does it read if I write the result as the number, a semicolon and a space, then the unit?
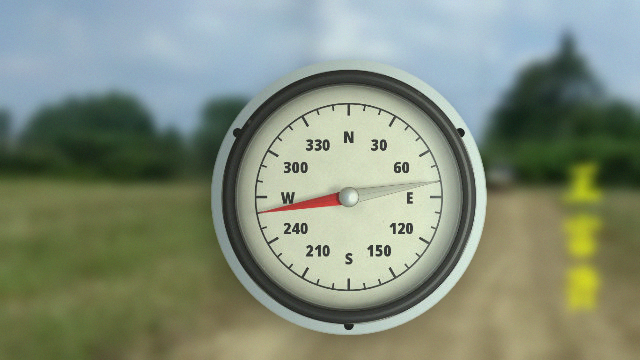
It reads 260; °
